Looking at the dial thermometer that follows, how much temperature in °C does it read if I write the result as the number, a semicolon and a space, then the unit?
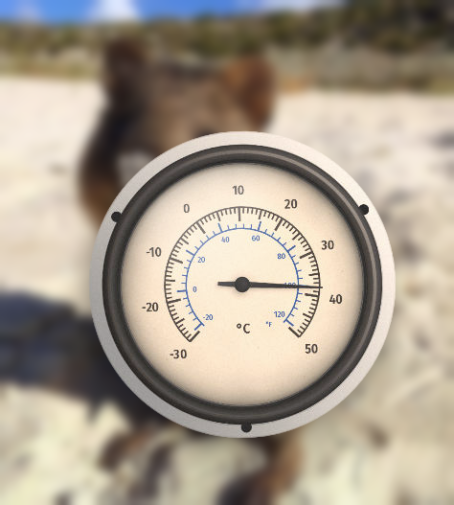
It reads 38; °C
